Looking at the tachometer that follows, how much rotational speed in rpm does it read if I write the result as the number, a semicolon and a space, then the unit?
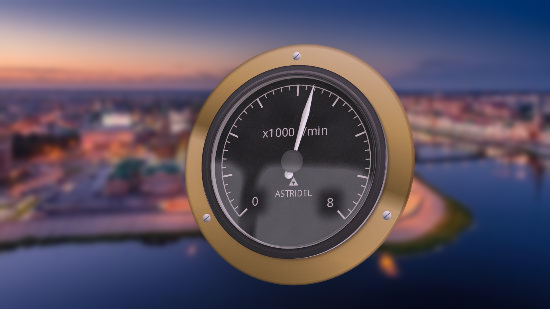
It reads 4400; rpm
